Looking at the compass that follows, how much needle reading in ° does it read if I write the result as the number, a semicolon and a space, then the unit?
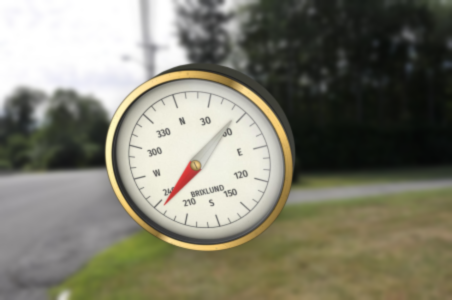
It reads 235; °
